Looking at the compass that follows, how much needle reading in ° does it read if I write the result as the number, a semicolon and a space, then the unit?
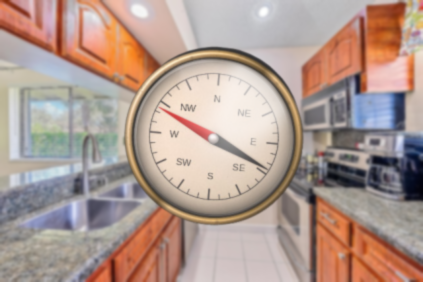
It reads 295; °
